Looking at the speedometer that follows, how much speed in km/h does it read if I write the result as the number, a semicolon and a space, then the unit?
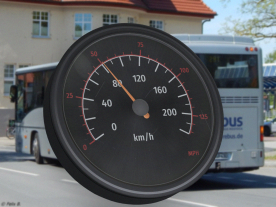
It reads 80; km/h
